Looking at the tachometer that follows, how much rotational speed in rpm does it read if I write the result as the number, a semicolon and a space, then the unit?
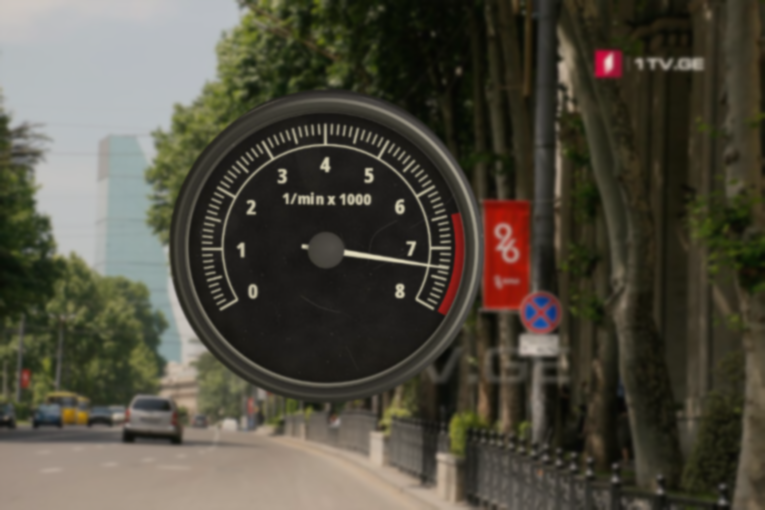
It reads 7300; rpm
